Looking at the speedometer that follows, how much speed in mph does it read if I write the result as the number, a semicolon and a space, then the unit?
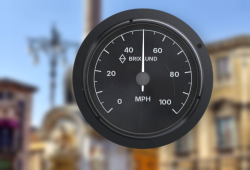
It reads 50; mph
